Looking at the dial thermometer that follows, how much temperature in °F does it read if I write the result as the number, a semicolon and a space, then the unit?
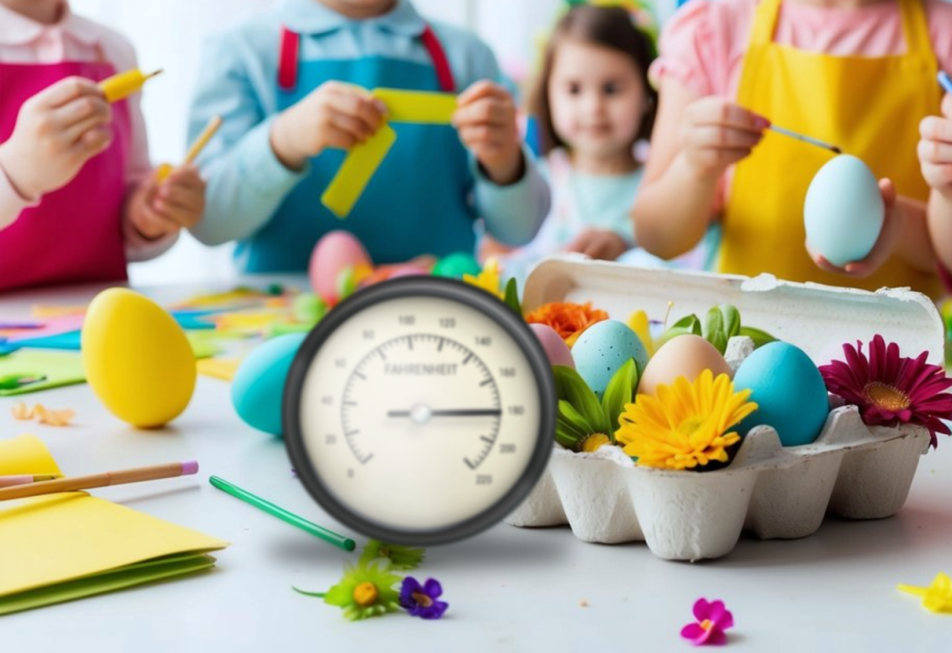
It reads 180; °F
